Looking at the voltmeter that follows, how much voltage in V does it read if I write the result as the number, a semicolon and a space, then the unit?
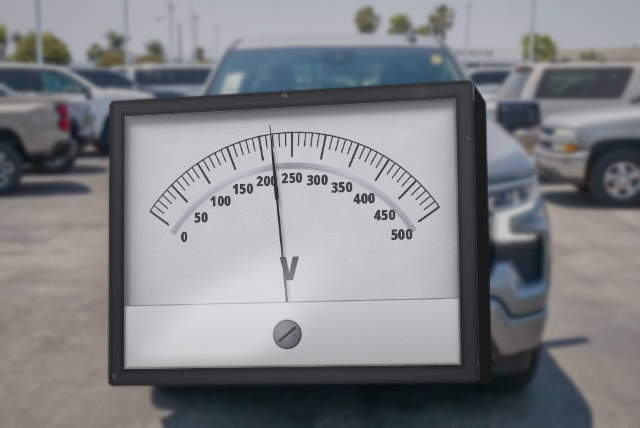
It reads 220; V
